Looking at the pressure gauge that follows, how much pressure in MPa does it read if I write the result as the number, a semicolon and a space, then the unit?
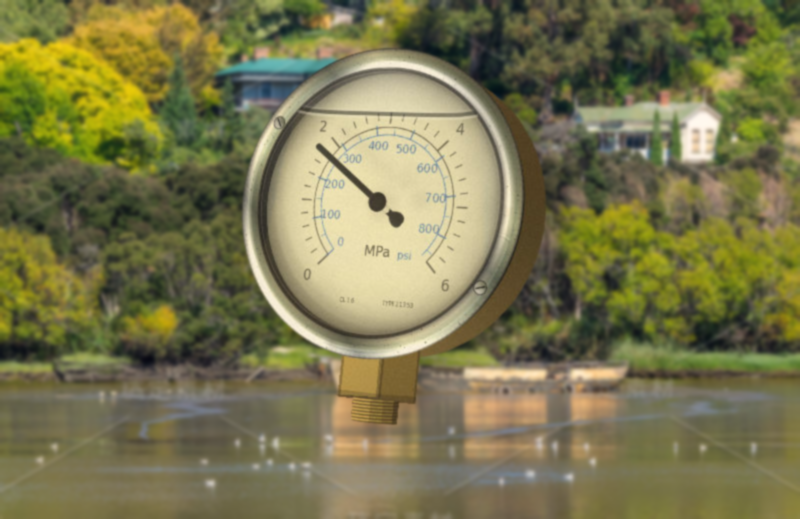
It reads 1.8; MPa
